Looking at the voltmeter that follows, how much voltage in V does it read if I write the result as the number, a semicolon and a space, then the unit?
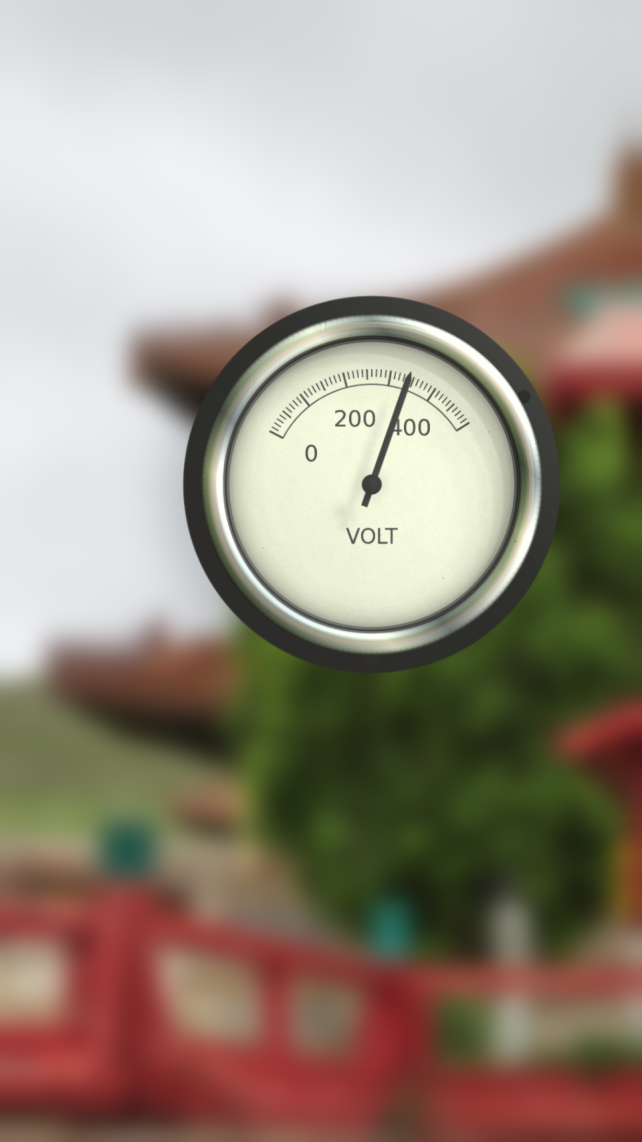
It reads 340; V
